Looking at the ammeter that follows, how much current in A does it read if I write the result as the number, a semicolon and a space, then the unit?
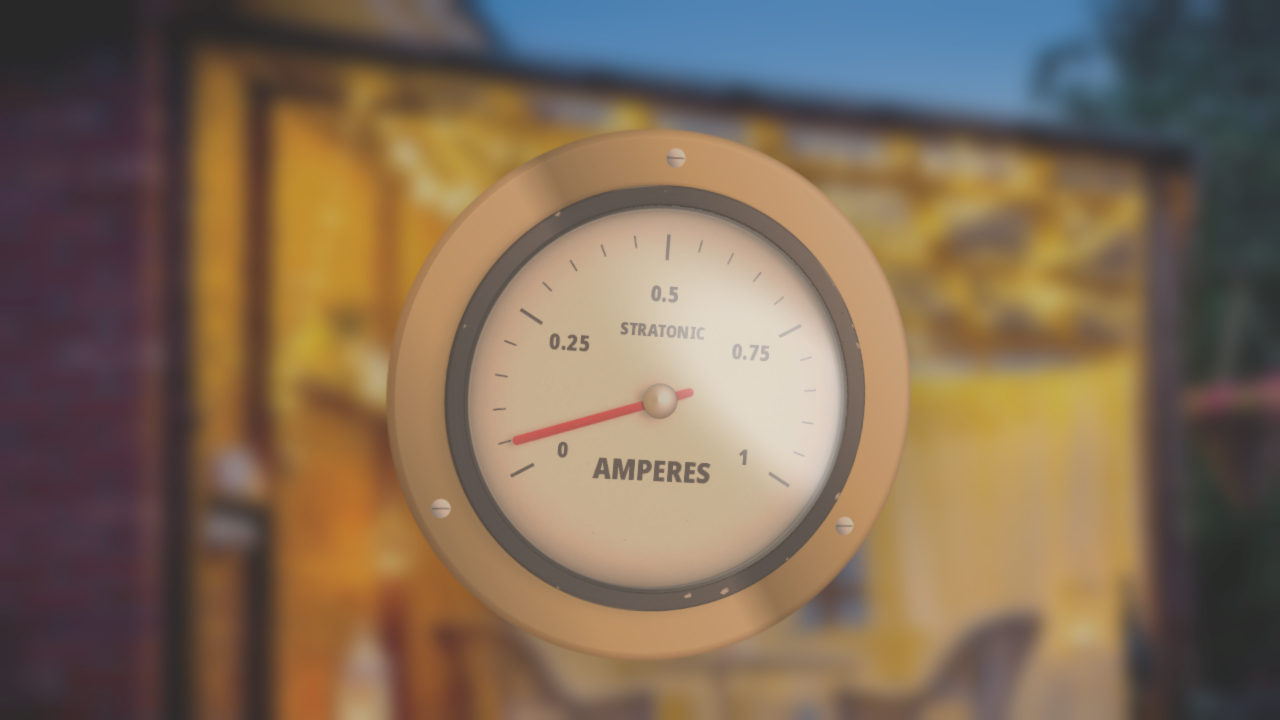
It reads 0.05; A
